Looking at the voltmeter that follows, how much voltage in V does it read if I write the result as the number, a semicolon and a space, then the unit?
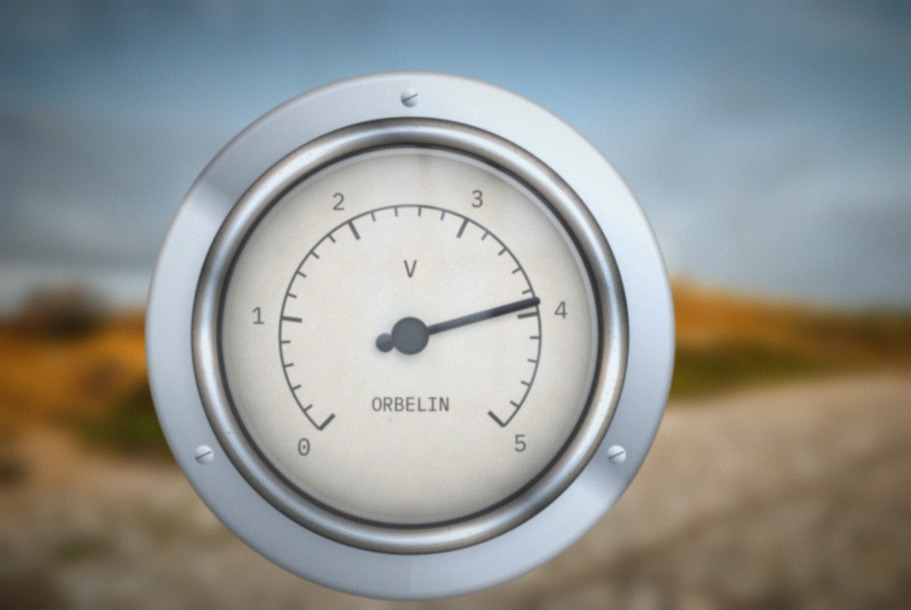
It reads 3.9; V
